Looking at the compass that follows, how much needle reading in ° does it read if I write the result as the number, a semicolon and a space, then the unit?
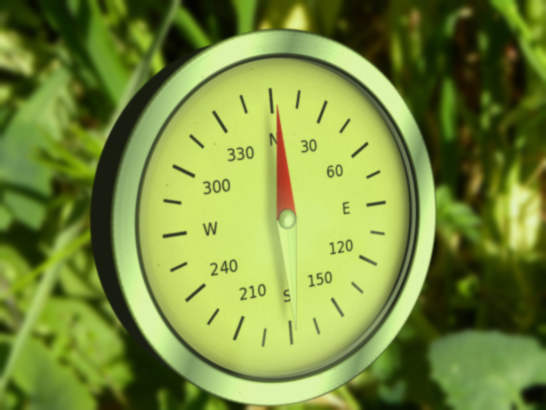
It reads 0; °
